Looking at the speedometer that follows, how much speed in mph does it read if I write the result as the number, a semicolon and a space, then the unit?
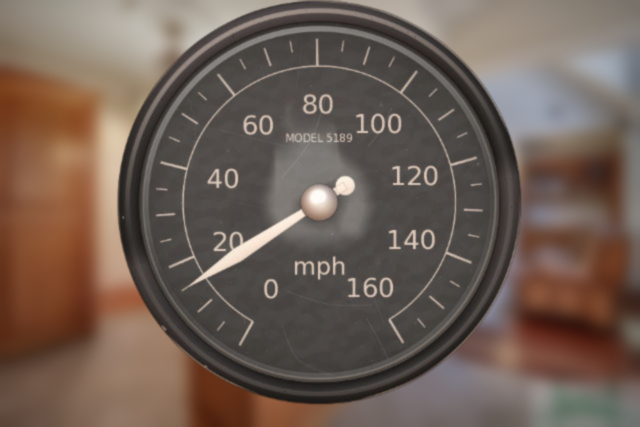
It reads 15; mph
